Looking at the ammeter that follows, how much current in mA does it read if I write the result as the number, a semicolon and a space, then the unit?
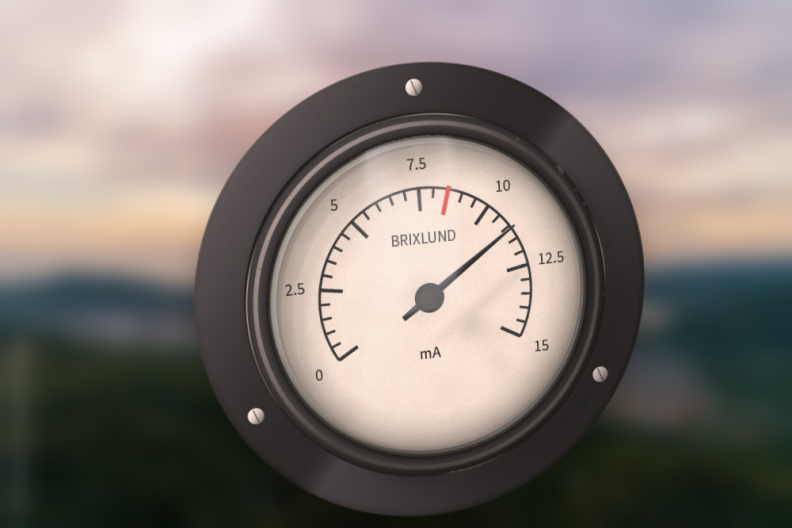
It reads 11; mA
